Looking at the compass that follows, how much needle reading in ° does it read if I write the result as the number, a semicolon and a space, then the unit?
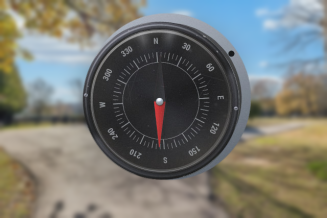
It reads 185; °
